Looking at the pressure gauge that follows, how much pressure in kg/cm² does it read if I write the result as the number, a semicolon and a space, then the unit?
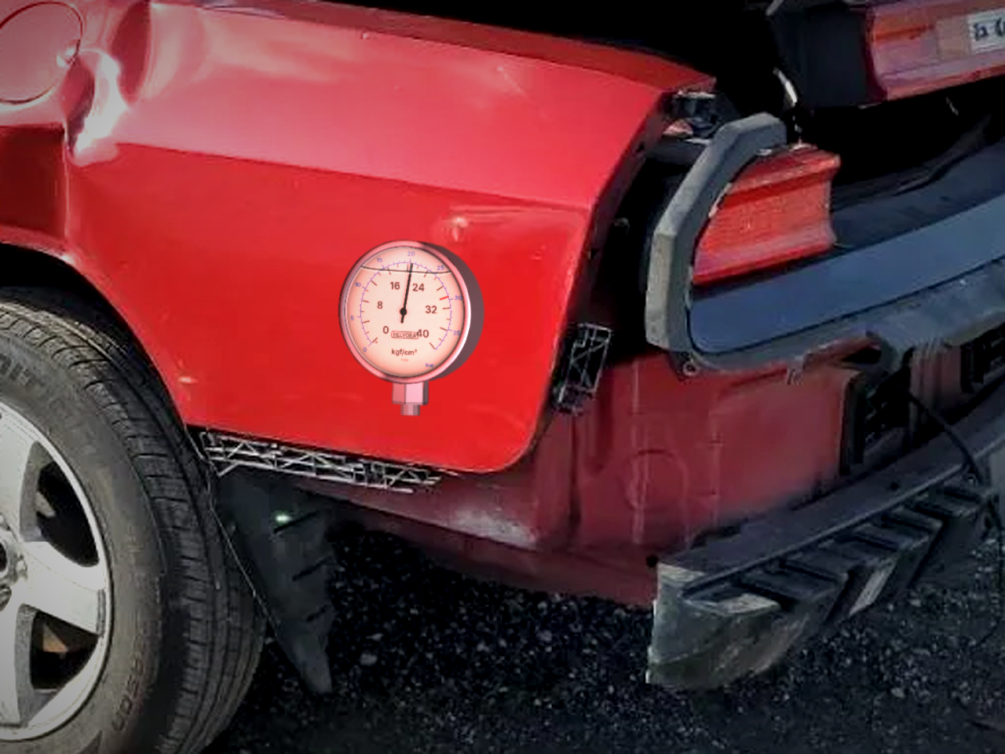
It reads 21; kg/cm²
